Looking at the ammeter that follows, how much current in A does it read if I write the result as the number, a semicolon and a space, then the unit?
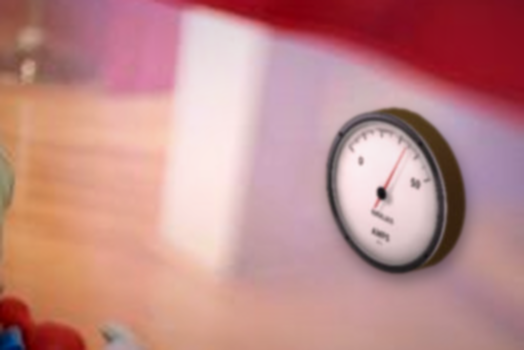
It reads 35; A
